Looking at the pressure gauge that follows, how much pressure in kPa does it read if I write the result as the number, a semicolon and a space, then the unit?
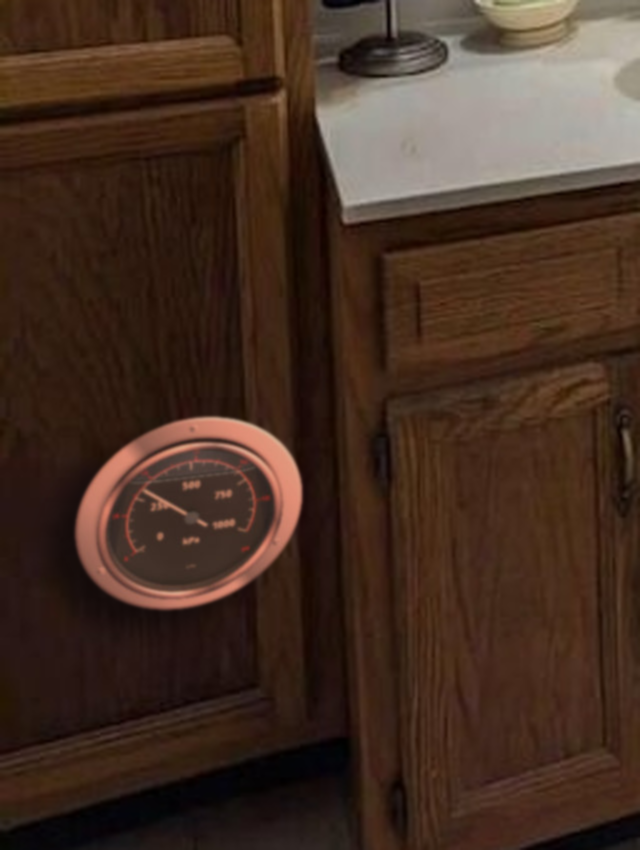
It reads 300; kPa
